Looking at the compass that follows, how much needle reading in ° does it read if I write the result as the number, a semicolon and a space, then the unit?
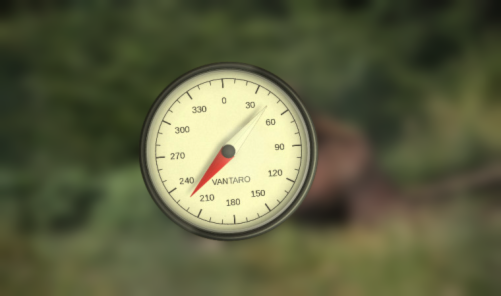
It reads 225; °
